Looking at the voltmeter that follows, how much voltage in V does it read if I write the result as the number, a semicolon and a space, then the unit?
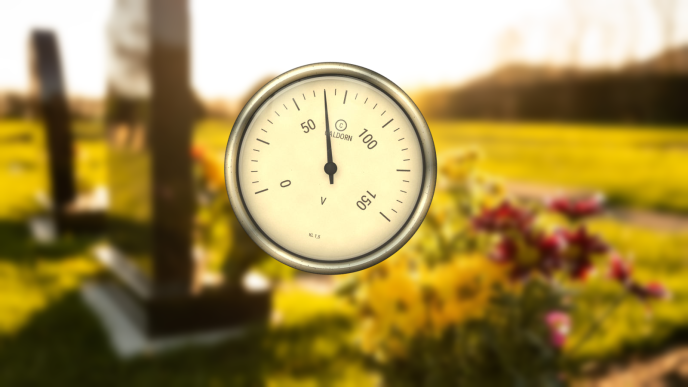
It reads 65; V
